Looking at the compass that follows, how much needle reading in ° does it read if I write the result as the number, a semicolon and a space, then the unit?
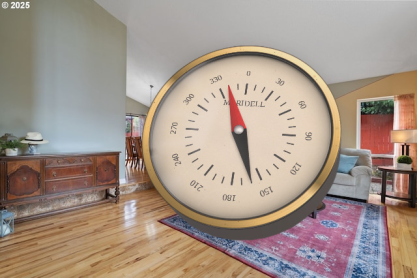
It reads 340; °
